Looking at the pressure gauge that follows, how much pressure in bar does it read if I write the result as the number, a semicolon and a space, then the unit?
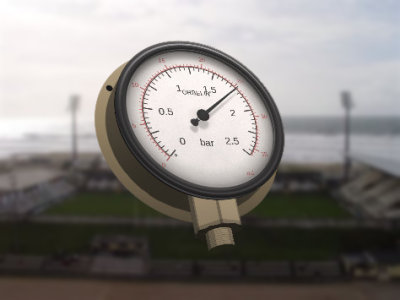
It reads 1.75; bar
